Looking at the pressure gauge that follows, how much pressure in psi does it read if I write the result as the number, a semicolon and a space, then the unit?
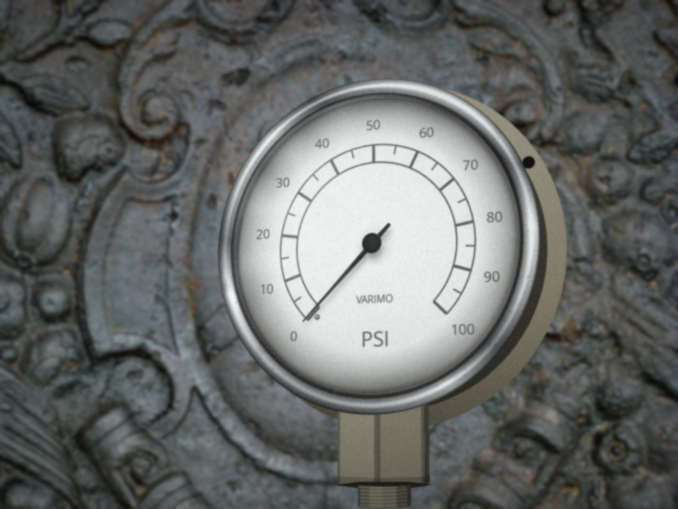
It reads 0; psi
